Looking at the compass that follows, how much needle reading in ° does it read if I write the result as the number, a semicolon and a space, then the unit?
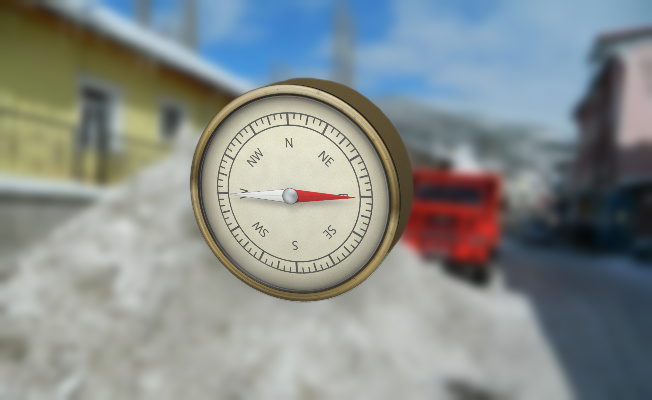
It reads 90; °
